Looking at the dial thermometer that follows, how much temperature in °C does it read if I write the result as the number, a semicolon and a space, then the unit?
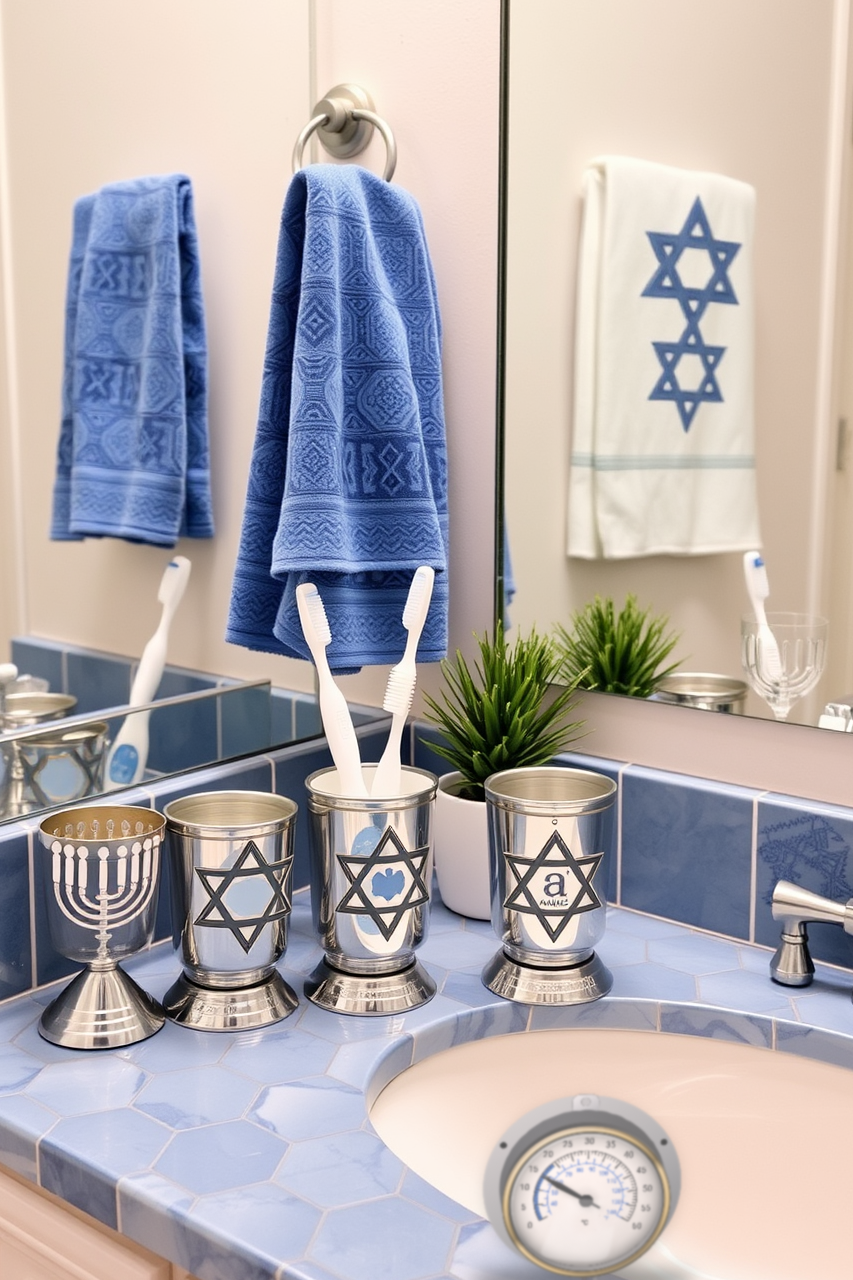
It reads 15; °C
